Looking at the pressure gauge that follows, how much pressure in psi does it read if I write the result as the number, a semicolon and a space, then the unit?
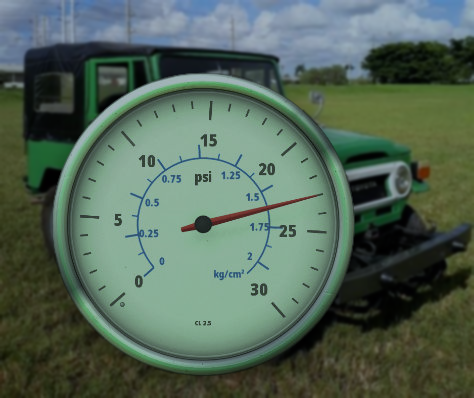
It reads 23; psi
